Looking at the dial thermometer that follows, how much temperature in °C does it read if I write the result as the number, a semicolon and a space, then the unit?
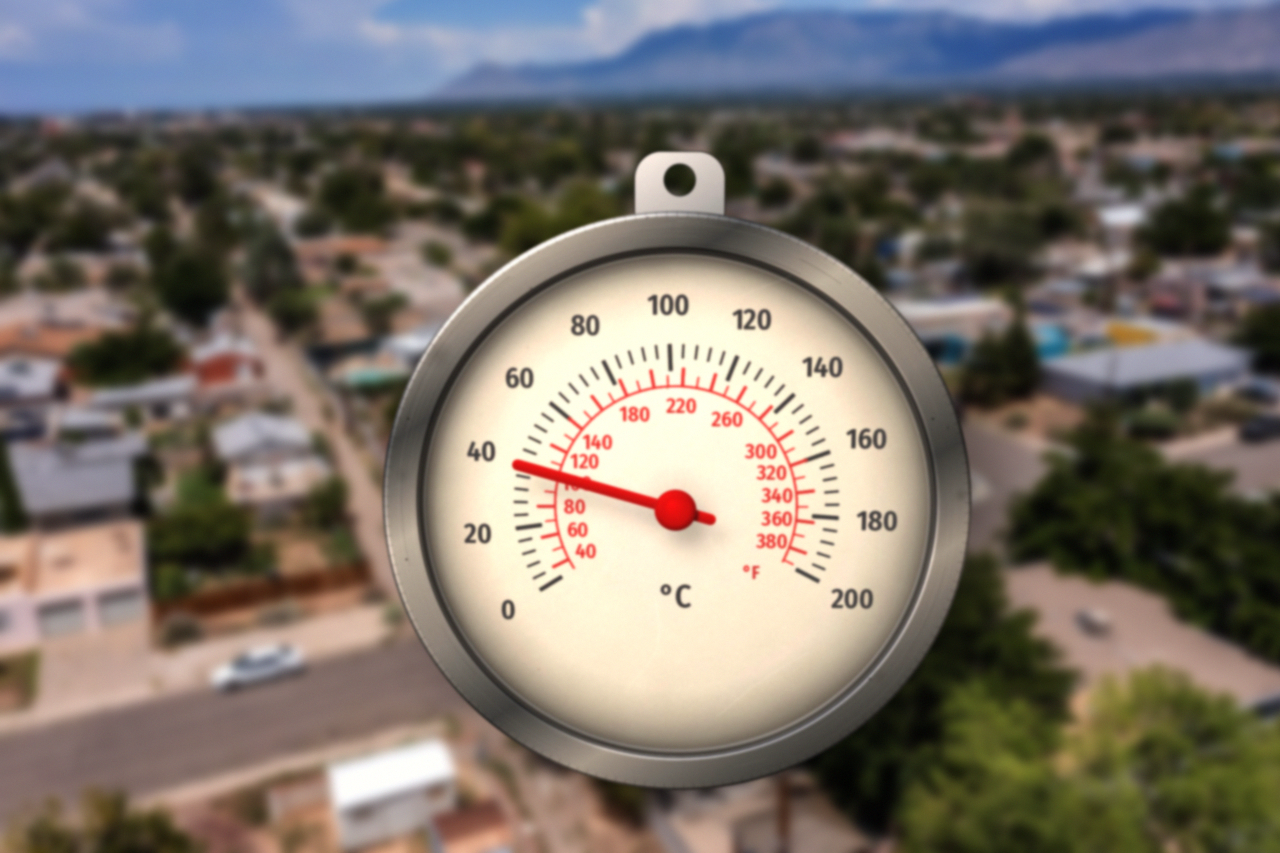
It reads 40; °C
